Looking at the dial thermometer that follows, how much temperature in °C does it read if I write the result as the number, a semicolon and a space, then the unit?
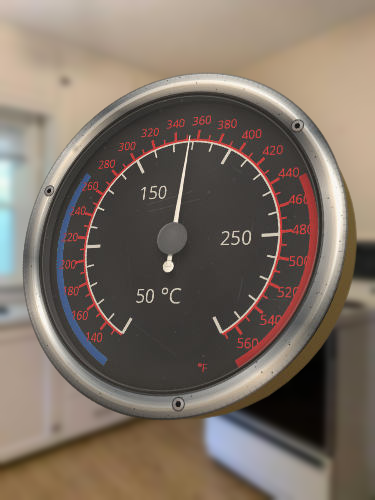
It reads 180; °C
